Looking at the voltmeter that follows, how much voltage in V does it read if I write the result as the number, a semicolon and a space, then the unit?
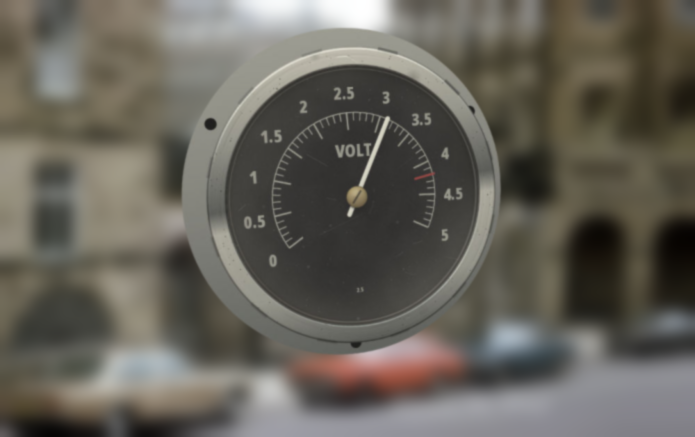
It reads 3.1; V
